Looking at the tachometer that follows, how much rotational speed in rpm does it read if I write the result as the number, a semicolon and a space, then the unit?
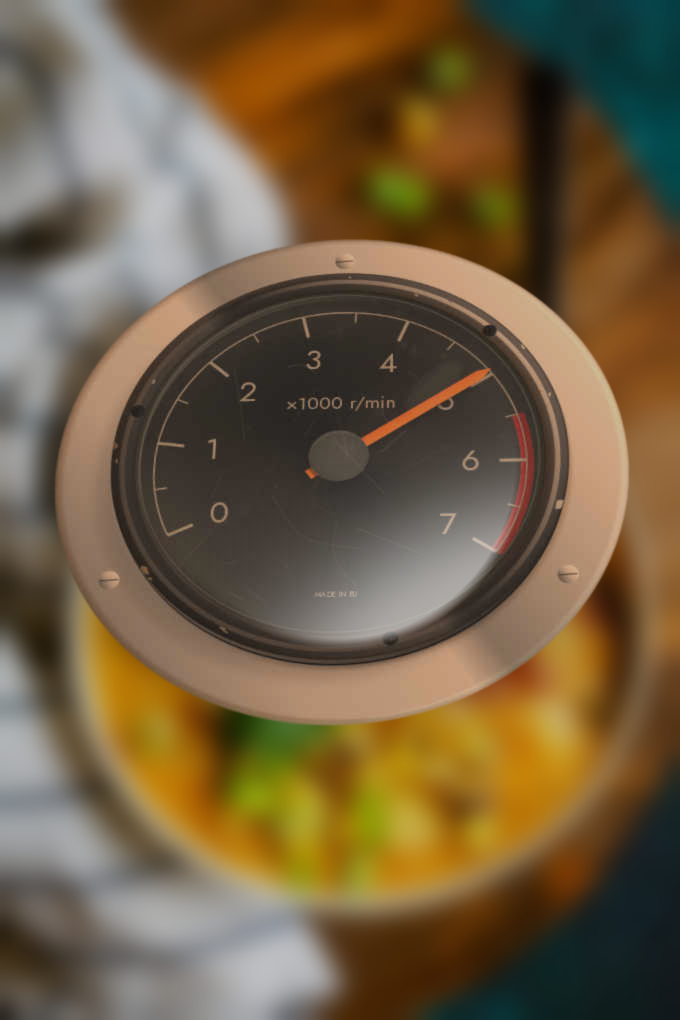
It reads 5000; rpm
